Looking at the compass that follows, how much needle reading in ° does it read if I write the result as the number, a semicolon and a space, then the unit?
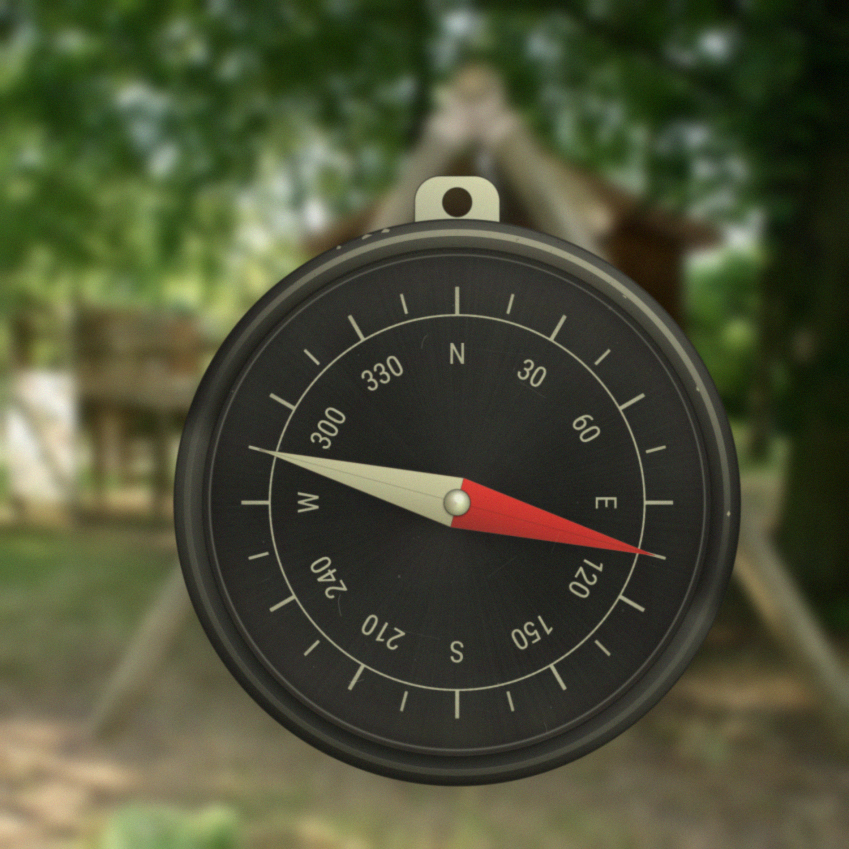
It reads 105; °
